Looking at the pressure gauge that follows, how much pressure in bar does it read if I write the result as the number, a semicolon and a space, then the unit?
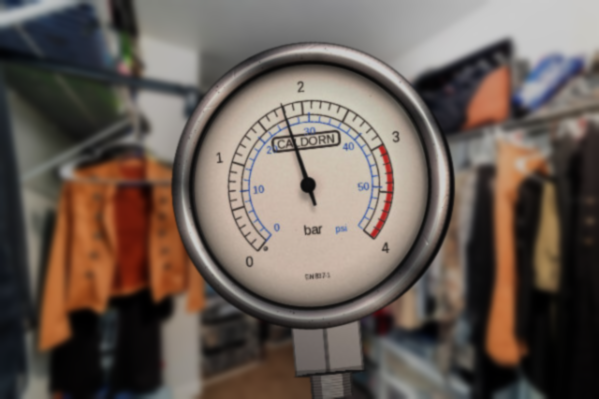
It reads 1.8; bar
